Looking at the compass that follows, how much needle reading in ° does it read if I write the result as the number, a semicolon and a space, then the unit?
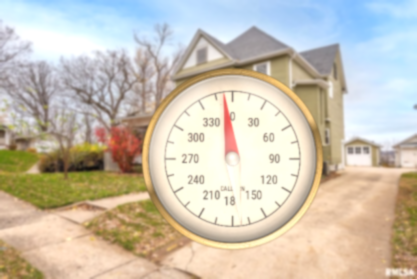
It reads 352.5; °
